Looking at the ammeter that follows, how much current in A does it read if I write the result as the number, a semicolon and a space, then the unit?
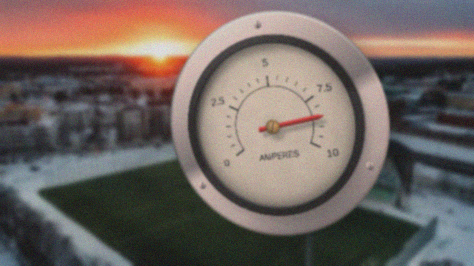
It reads 8.5; A
